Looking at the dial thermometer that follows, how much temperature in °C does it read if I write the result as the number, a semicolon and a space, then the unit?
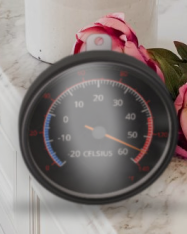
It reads 55; °C
